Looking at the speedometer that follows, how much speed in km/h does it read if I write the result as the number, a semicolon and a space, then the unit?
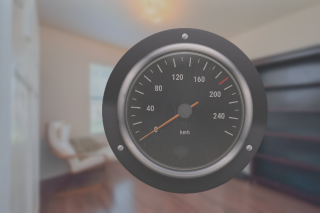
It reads 0; km/h
